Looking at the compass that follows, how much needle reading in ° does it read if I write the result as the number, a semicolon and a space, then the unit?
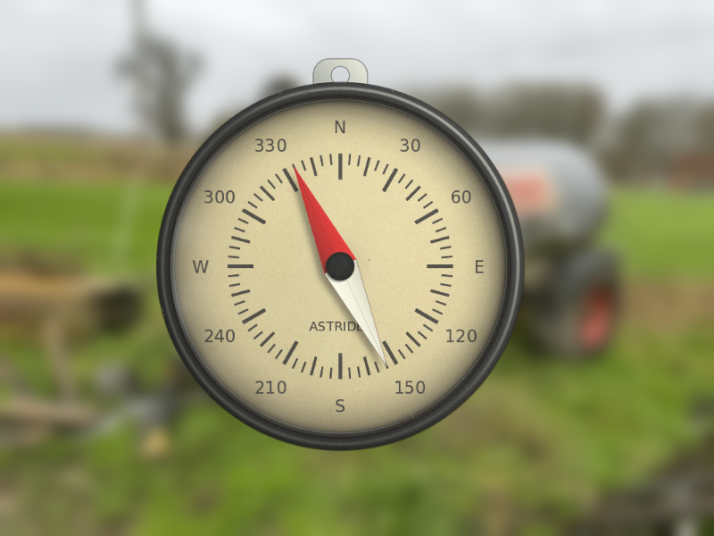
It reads 335; °
